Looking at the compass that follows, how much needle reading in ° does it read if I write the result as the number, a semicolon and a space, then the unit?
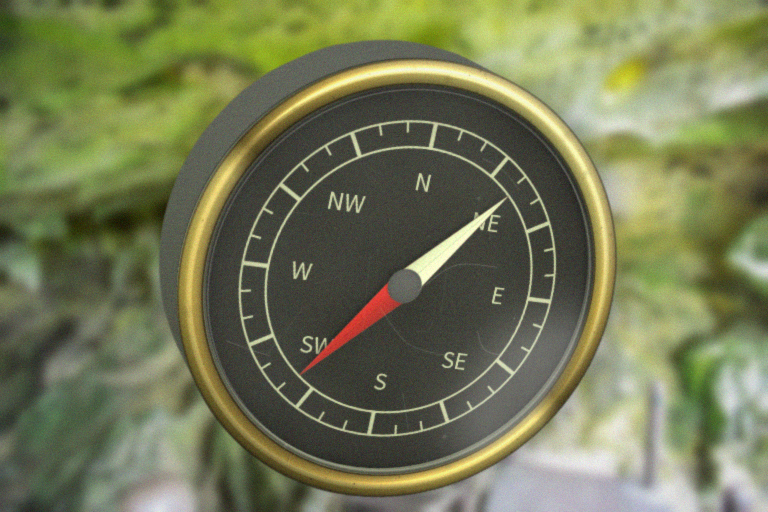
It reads 220; °
